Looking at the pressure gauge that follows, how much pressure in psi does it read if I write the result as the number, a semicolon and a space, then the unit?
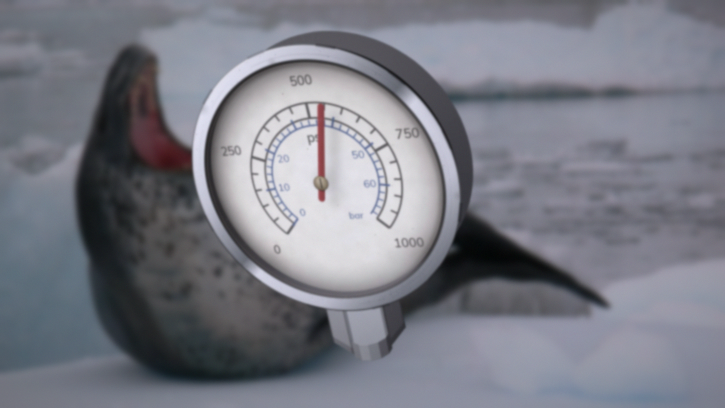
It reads 550; psi
